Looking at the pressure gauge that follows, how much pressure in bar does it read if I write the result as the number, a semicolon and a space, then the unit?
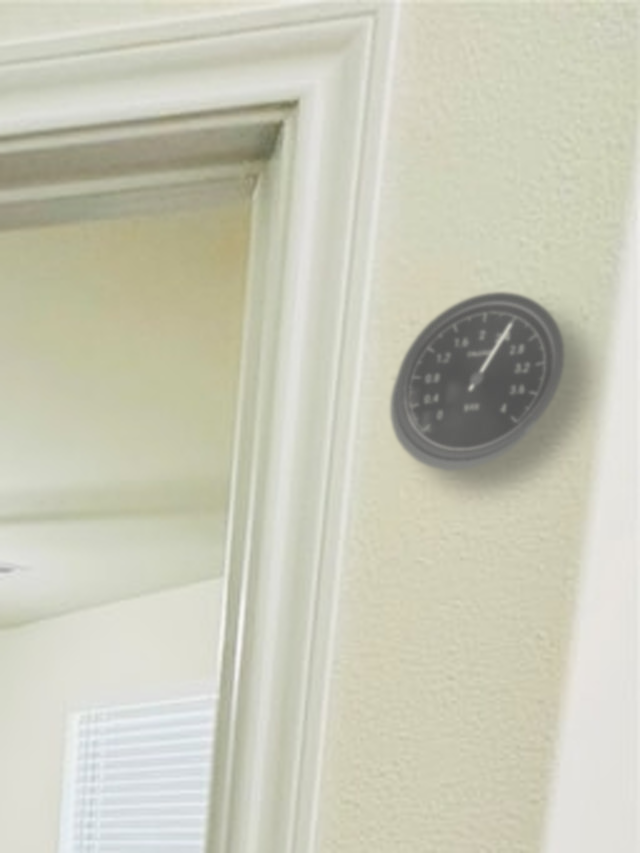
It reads 2.4; bar
